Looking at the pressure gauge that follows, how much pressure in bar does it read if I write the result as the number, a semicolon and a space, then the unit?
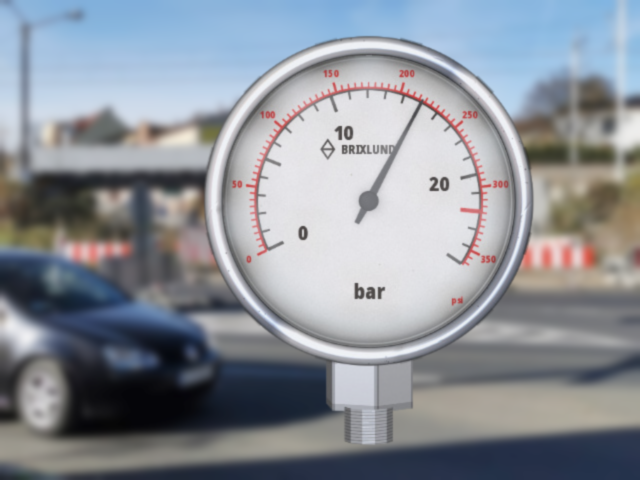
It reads 15; bar
